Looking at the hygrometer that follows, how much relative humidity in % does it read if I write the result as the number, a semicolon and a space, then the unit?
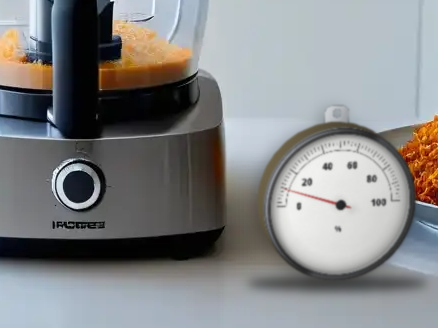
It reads 10; %
